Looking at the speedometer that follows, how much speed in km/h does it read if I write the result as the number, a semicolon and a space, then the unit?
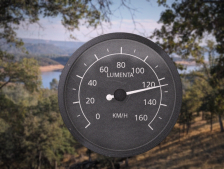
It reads 125; km/h
